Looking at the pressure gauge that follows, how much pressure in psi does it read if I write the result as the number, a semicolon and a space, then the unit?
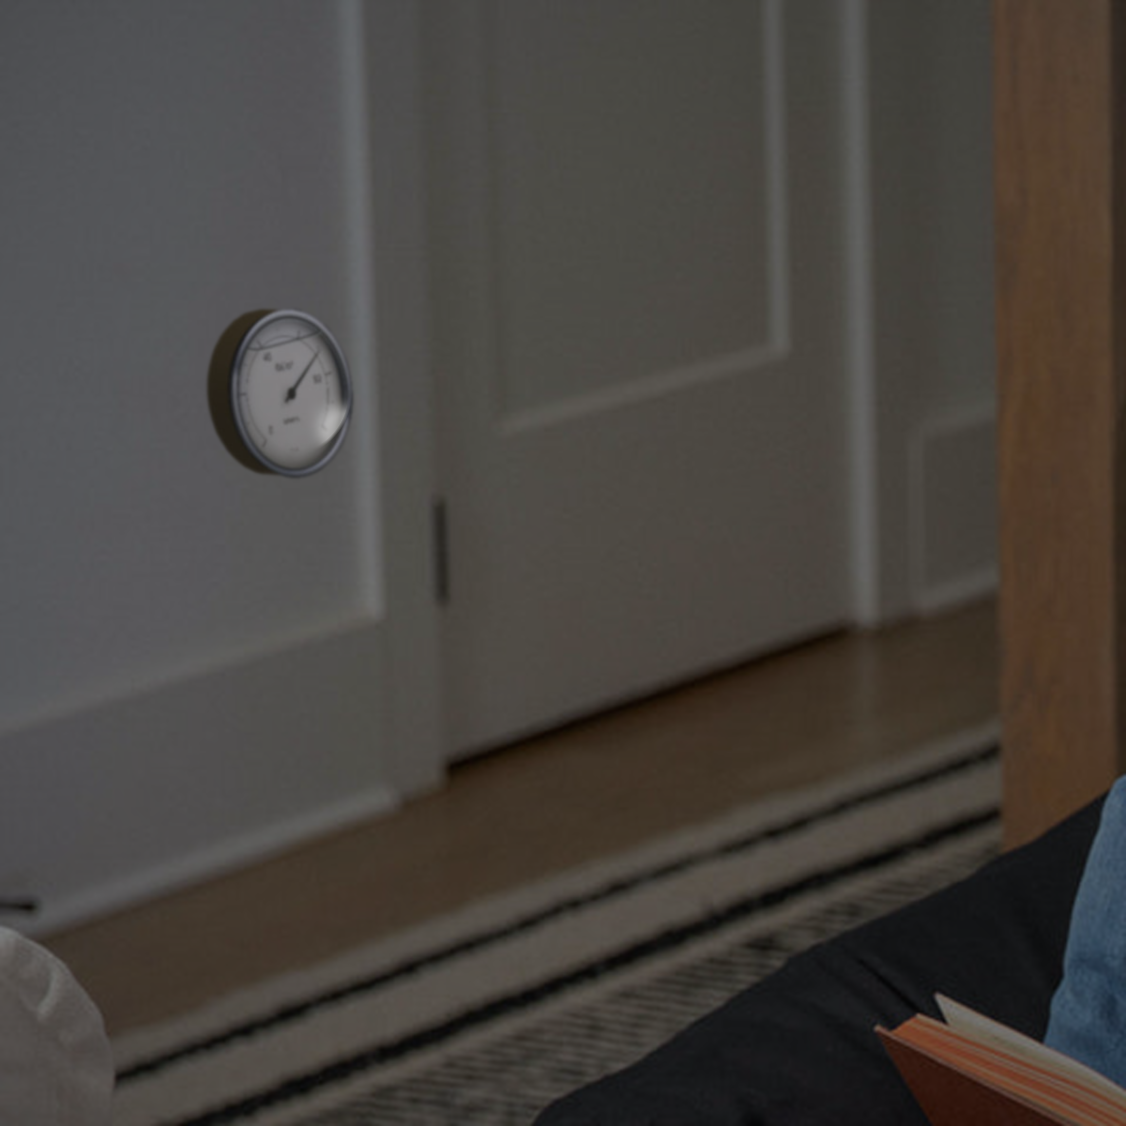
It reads 70; psi
